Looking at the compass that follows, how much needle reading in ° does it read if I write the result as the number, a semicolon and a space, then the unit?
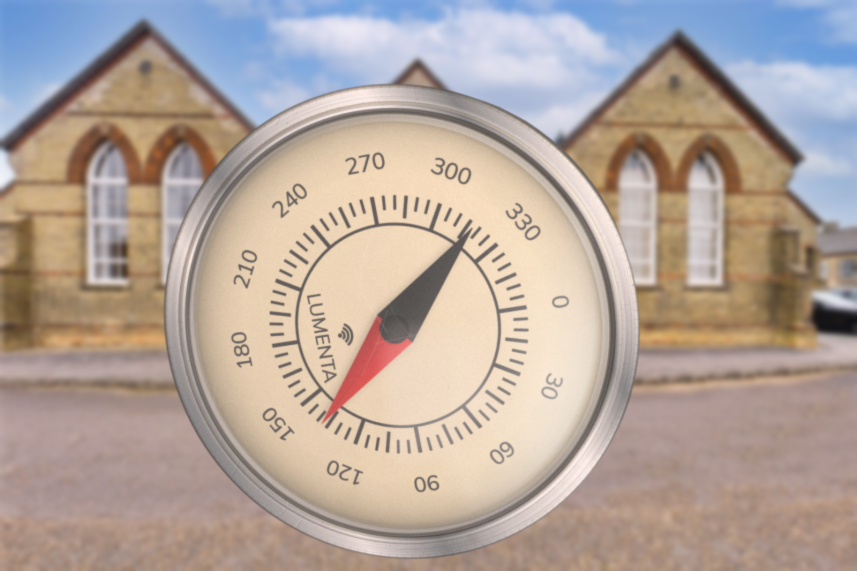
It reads 137.5; °
